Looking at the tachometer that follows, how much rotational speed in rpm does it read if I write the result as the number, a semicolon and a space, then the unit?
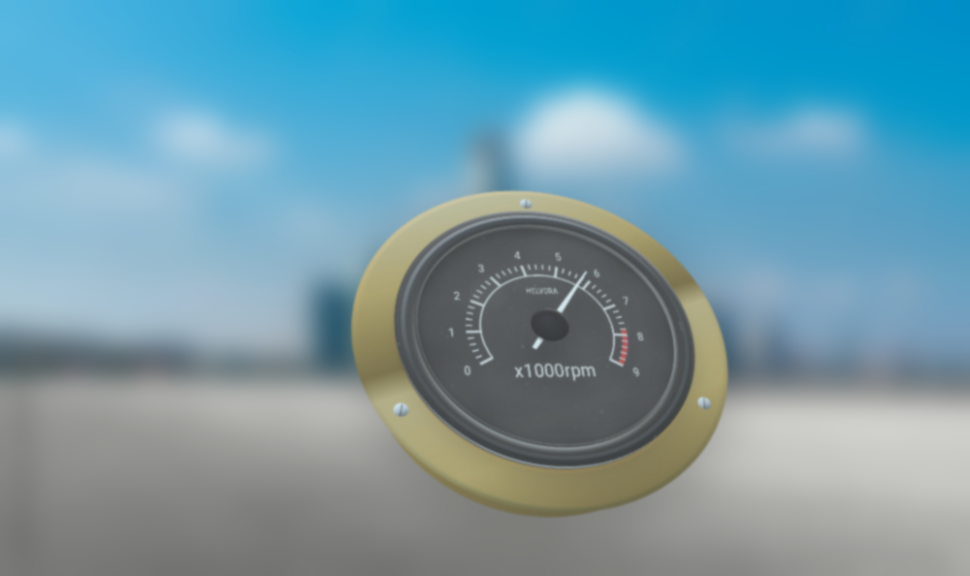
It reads 5800; rpm
